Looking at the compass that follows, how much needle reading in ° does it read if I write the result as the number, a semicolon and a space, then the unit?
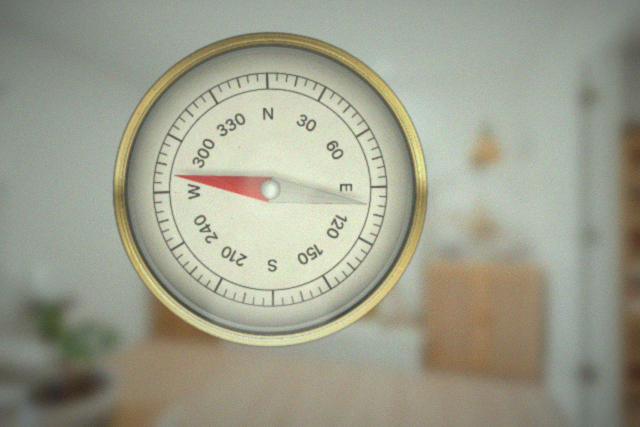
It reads 280; °
